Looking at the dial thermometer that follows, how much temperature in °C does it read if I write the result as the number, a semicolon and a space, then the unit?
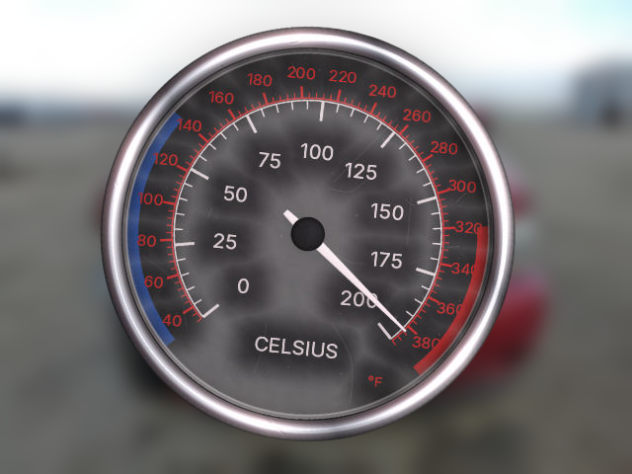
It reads 195; °C
